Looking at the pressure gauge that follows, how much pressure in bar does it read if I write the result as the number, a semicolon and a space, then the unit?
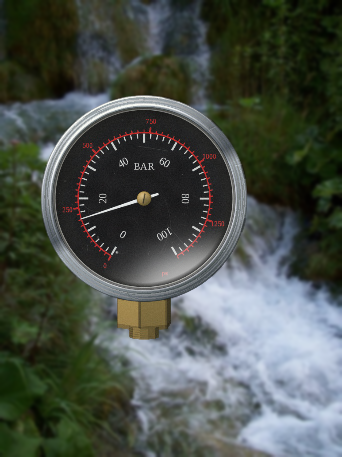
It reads 14; bar
